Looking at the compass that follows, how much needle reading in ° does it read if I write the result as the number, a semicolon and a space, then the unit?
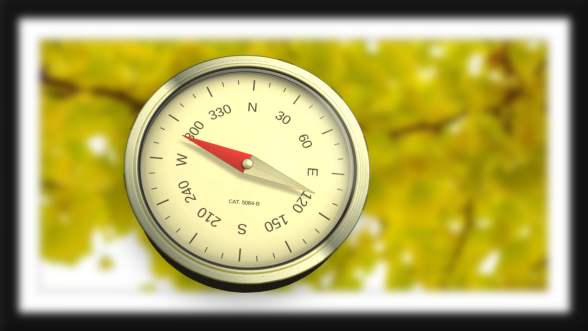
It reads 290; °
